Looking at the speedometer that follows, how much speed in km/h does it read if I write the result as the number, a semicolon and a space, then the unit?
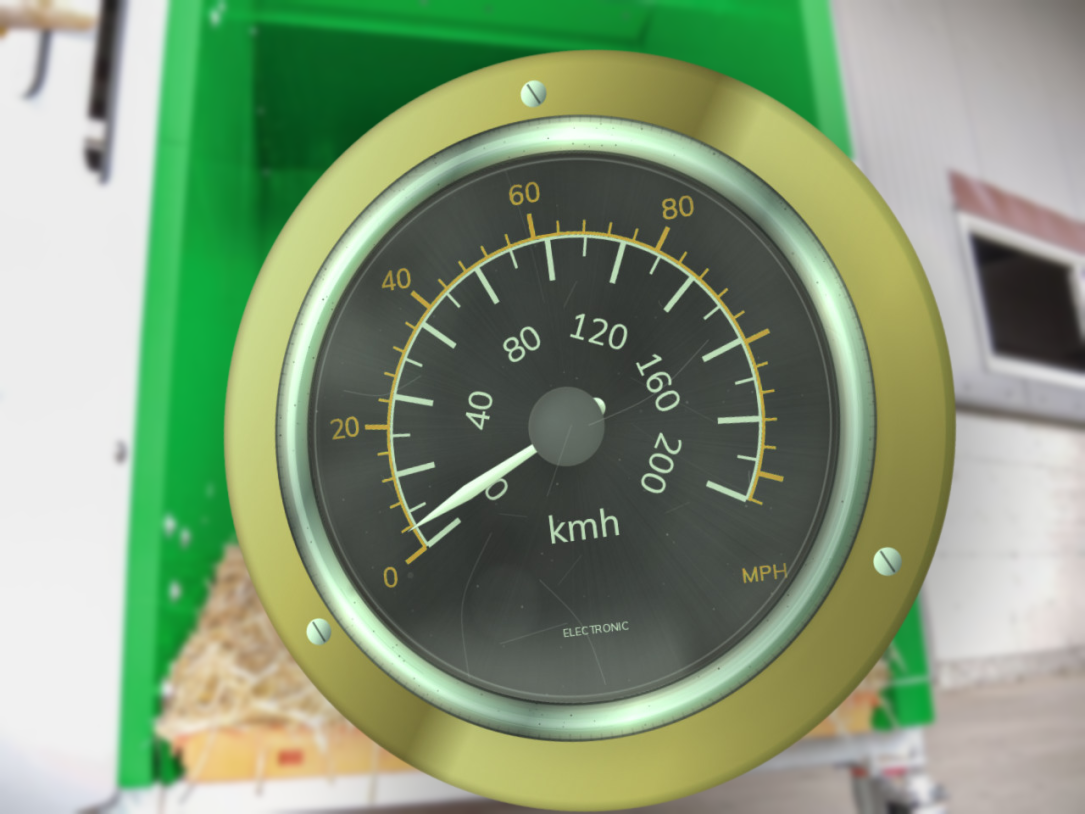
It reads 5; km/h
